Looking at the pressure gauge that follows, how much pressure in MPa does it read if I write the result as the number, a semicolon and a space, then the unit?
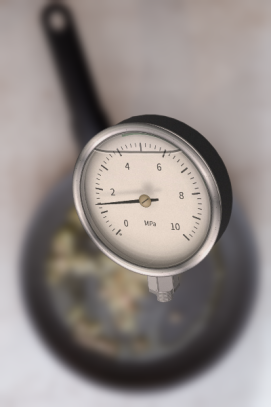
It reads 1.4; MPa
